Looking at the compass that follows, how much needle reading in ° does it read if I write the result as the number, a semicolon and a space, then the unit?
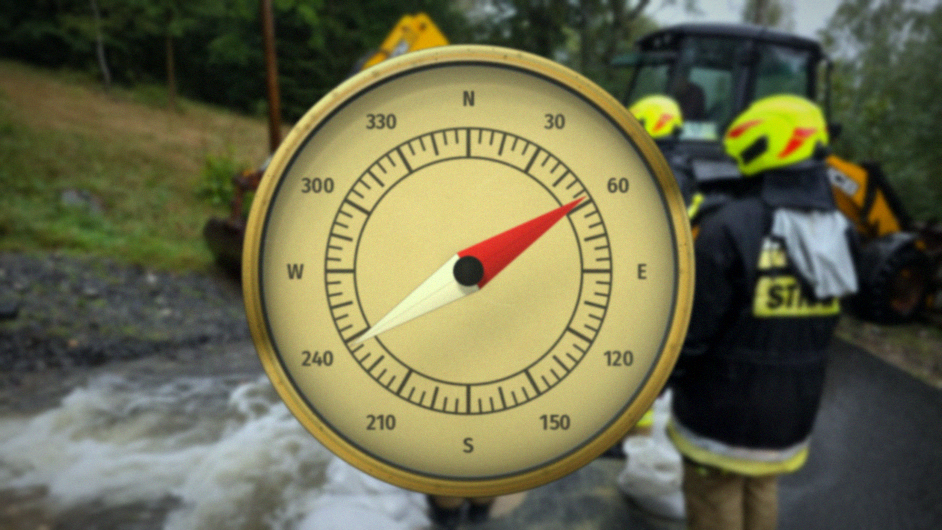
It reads 57.5; °
